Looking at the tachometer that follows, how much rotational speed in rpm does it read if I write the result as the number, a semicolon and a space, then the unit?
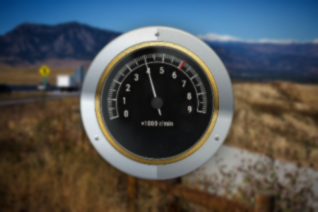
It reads 4000; rpm
